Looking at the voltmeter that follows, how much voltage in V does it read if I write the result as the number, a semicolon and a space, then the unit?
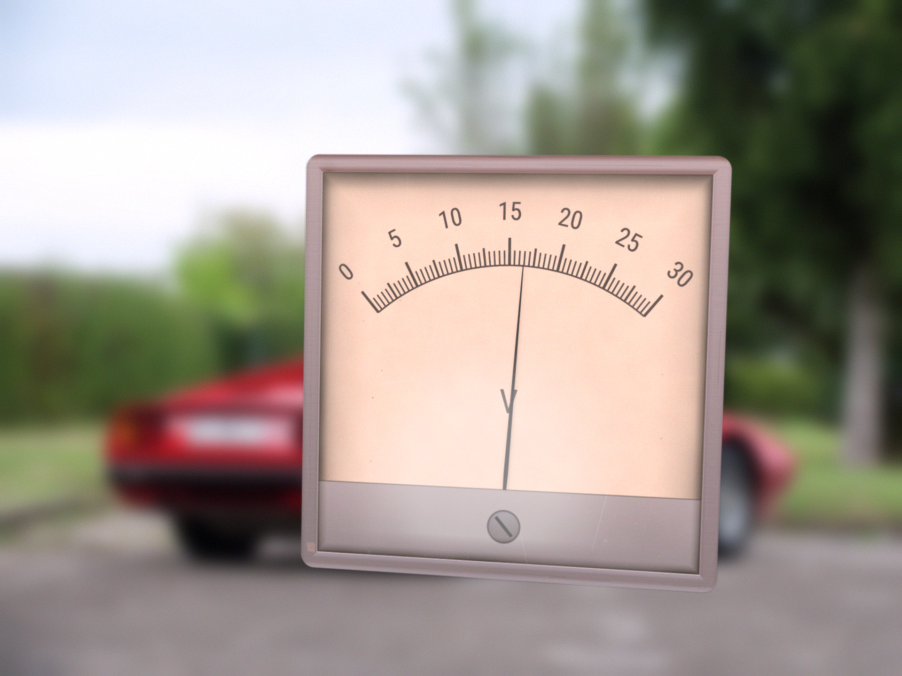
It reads 16.5; V
